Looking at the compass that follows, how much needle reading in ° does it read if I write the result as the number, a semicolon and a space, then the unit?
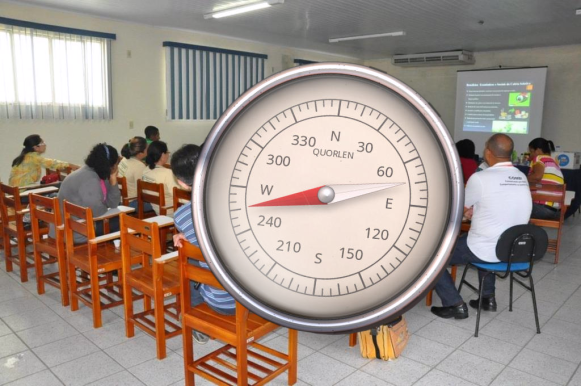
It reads 255; °
